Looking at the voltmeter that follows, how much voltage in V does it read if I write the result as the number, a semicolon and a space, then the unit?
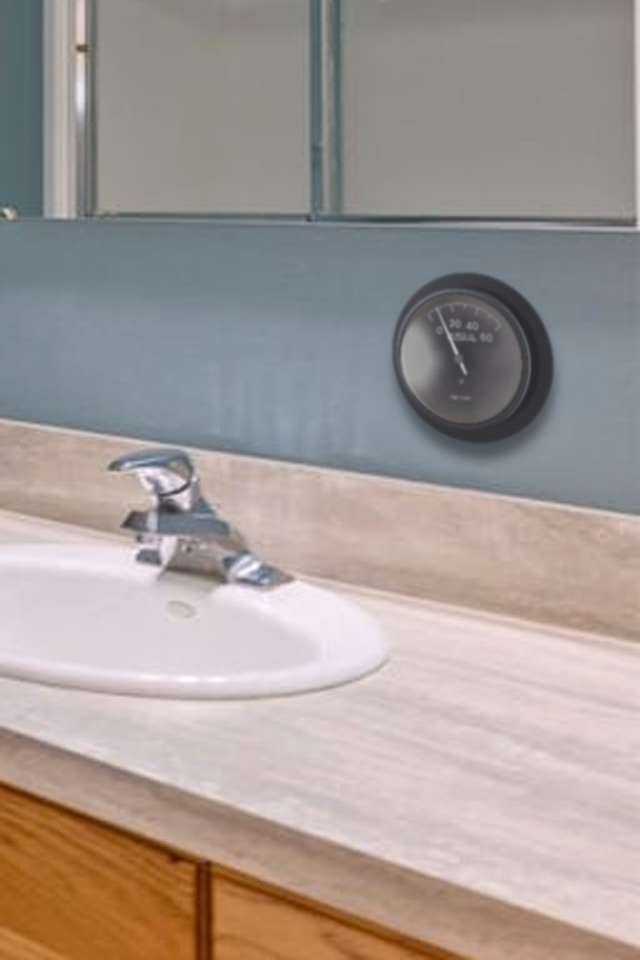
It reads 10; V
